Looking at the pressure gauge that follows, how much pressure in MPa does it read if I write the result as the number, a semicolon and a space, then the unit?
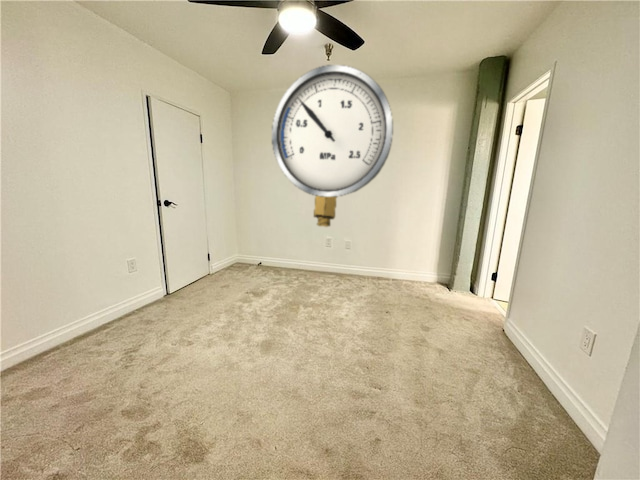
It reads 0.75; MPa
